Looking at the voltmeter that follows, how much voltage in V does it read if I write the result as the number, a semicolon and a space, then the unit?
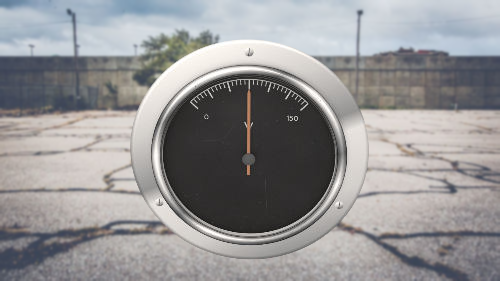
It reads 75; V
